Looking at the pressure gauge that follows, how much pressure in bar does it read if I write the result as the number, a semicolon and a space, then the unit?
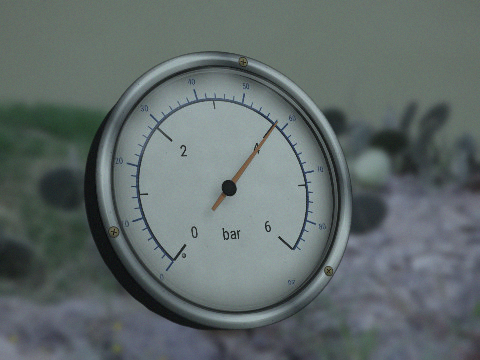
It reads 4; bar
